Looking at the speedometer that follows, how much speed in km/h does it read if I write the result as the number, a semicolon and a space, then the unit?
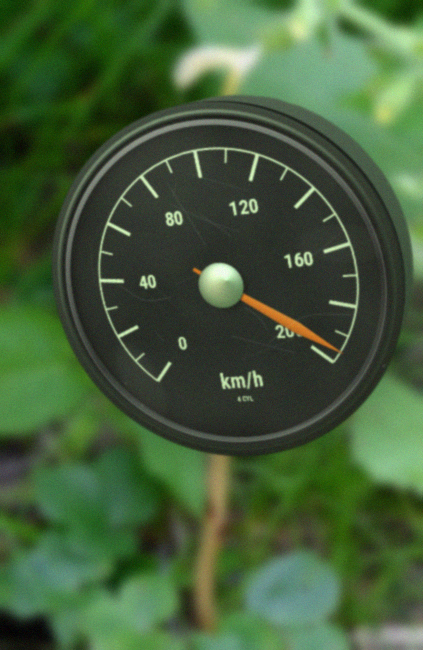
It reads 195; km/h
